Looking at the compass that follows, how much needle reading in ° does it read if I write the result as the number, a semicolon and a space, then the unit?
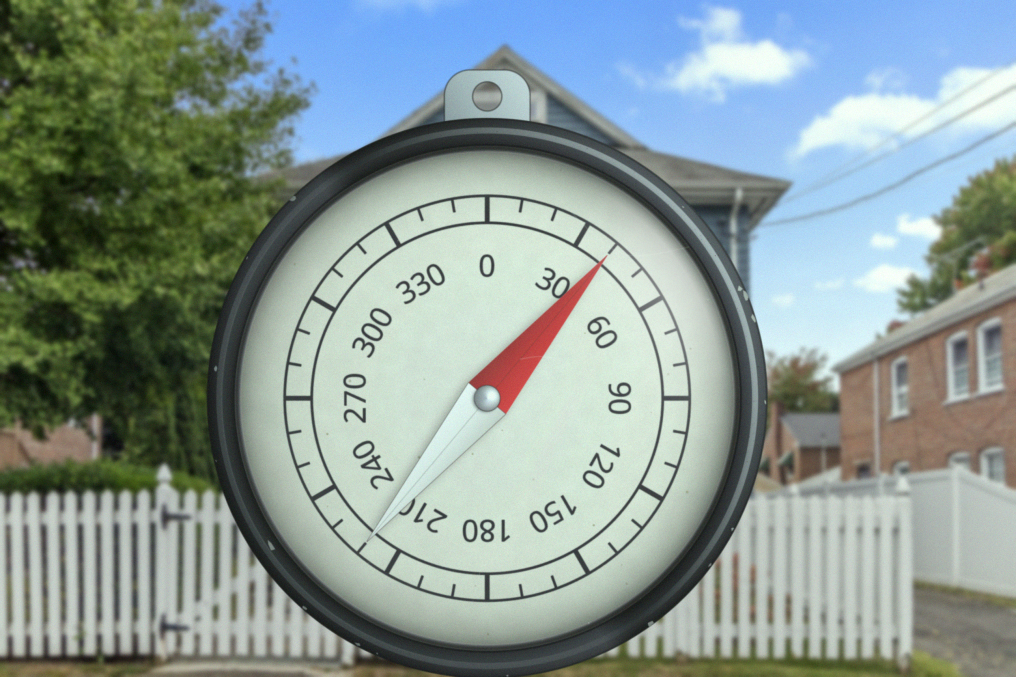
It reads 40; °
